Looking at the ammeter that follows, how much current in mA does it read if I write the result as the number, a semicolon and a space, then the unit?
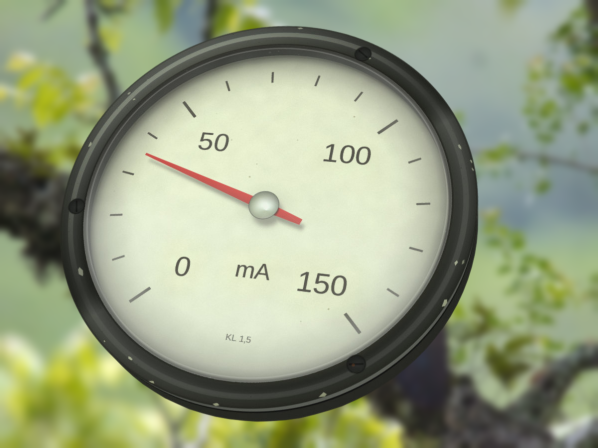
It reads 35; mA
